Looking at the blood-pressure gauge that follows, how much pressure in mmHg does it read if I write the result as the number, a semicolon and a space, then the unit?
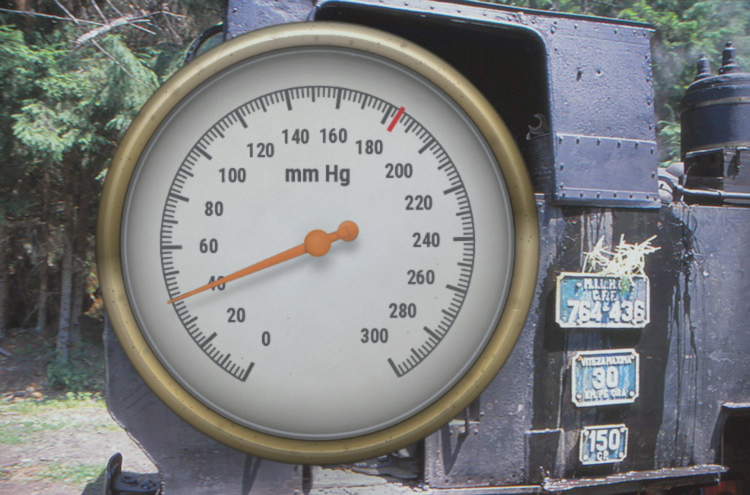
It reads 40; mmHg
